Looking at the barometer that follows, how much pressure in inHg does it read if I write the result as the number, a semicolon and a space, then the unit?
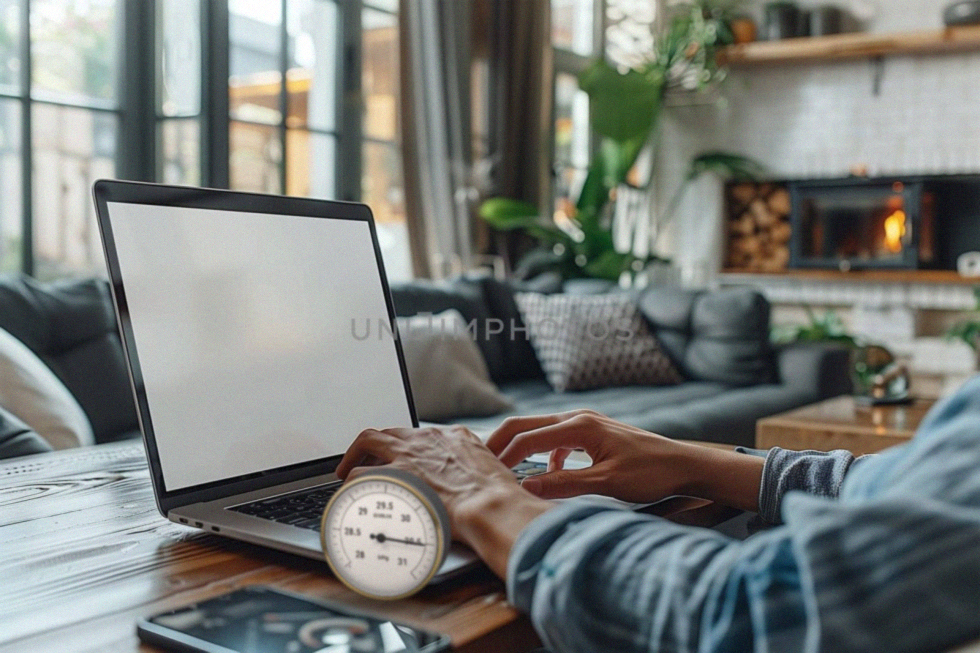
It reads 30.5; inHg
